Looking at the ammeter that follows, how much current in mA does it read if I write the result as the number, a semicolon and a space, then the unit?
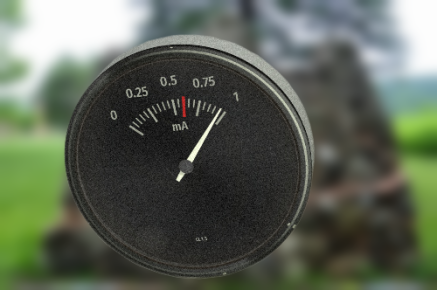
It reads 0.95; mA
